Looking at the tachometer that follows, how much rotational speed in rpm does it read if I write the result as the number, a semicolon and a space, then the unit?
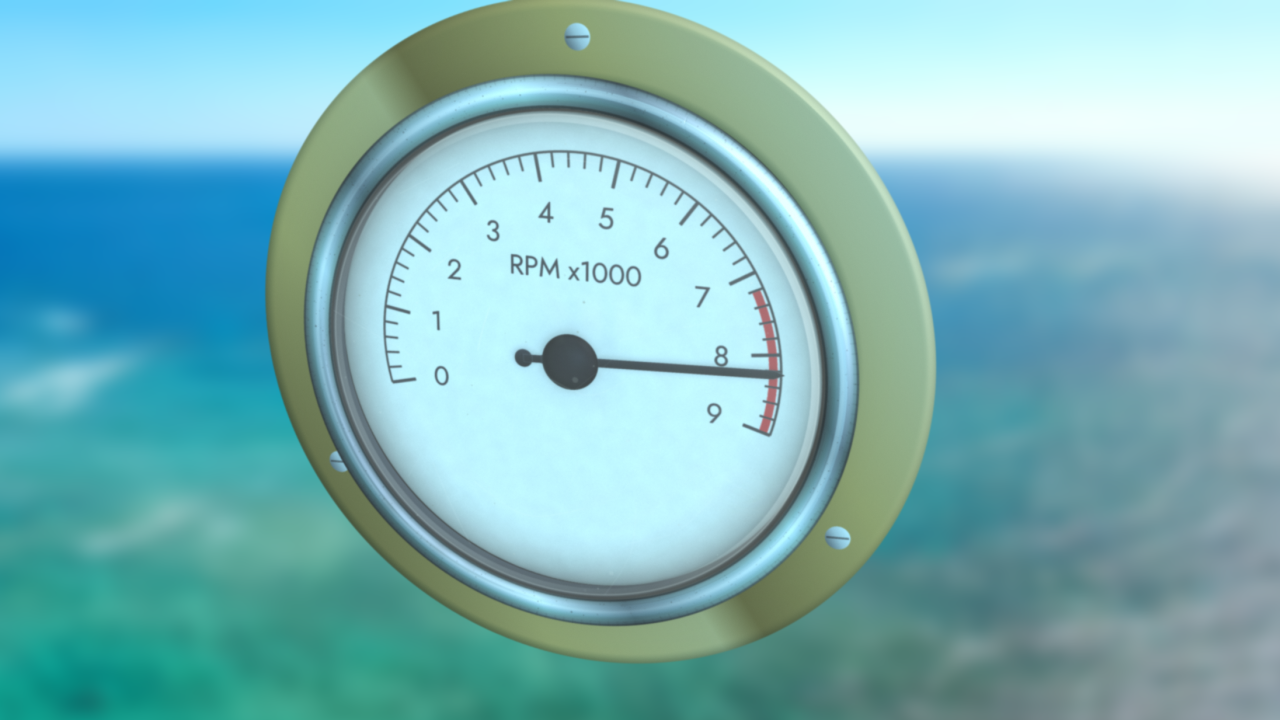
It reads 8200; rpm
